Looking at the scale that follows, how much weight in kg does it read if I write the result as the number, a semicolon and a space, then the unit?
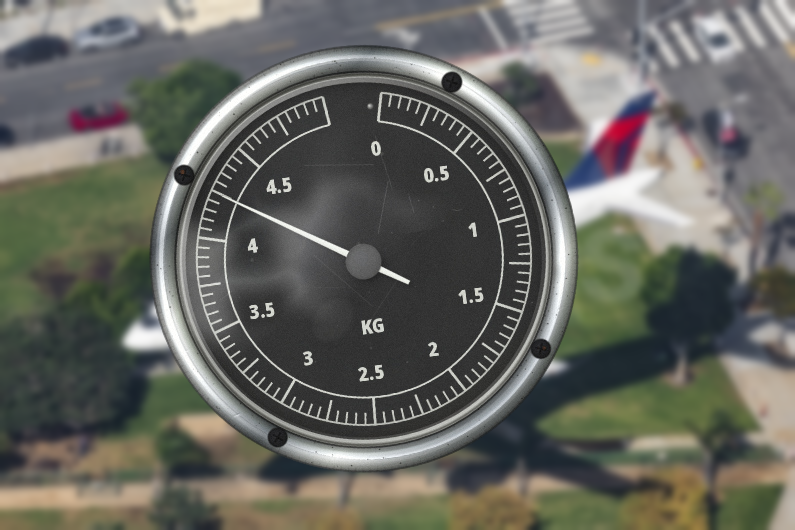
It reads 4.25; kg
